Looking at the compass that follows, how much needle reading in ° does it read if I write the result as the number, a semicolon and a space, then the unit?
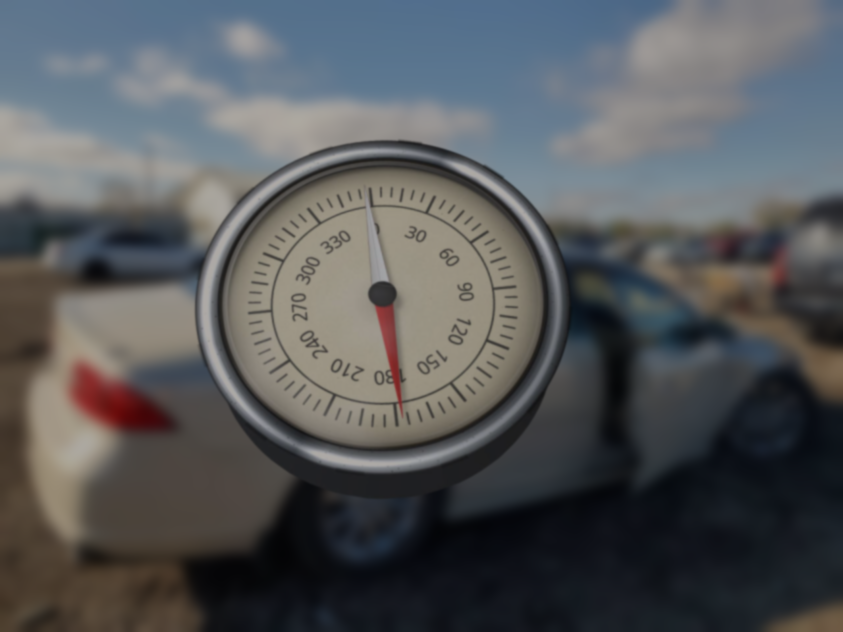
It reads 177.5; °
